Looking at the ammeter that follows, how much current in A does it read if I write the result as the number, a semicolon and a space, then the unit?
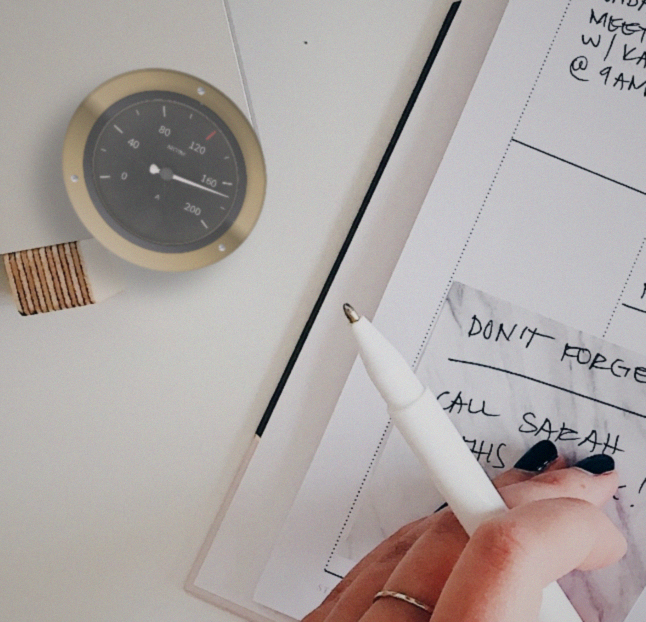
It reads 170; A
